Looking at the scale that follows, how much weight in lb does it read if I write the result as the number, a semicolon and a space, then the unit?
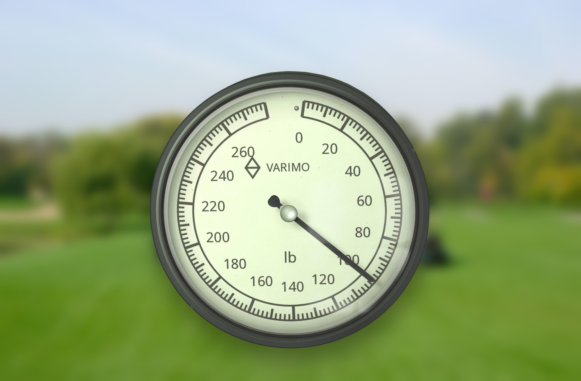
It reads 100; lb
